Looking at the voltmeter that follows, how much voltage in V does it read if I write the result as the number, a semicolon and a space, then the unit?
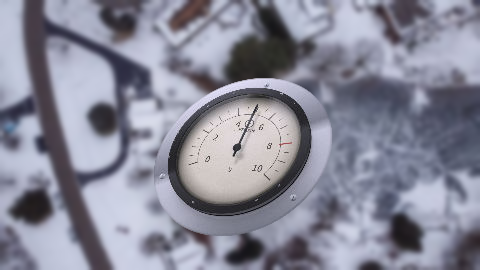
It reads 5; V
